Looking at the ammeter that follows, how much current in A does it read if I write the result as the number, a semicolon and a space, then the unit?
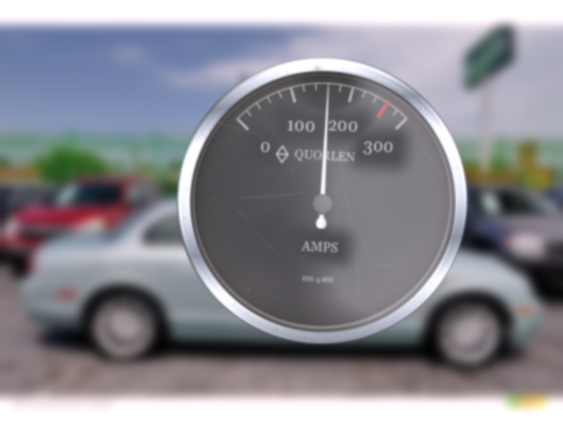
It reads 160; A
